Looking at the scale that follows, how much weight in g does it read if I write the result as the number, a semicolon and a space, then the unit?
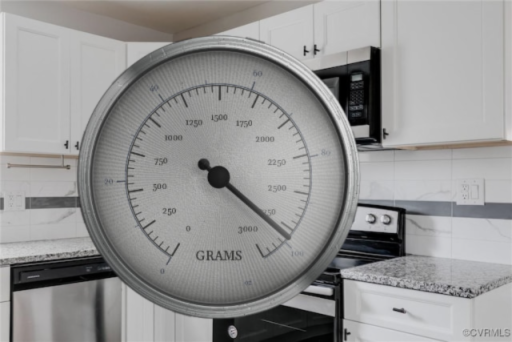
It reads 2800; g
